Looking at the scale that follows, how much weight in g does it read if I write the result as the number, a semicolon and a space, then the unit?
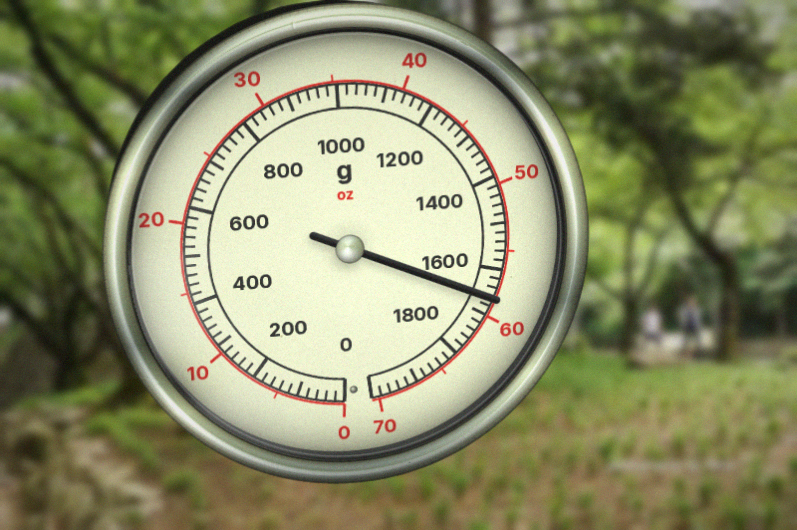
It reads 1660; g
